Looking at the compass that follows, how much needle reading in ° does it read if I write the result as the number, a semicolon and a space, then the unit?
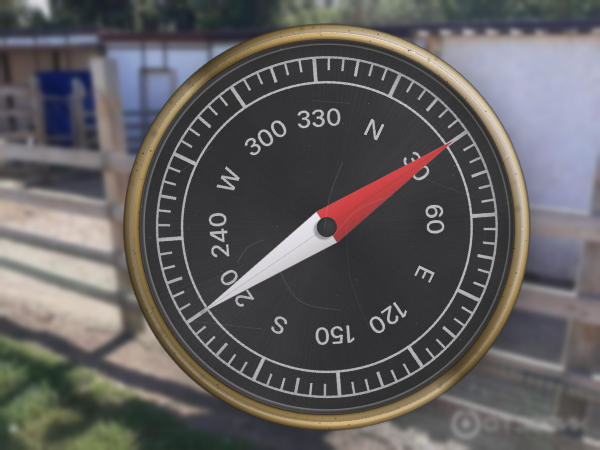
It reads 30; °
